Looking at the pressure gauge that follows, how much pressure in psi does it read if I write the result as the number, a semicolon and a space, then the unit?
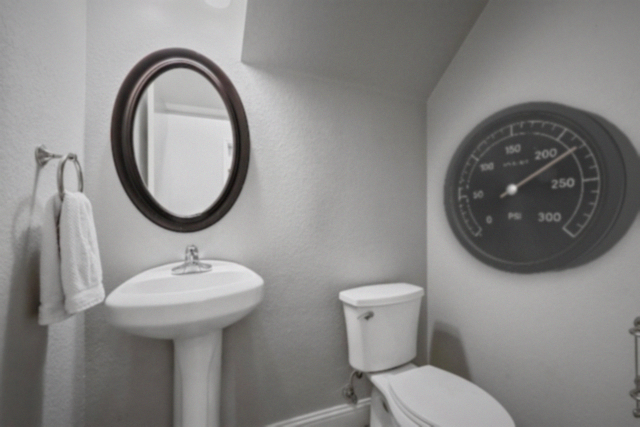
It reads 220; psi
